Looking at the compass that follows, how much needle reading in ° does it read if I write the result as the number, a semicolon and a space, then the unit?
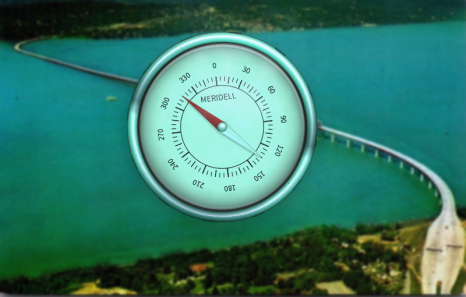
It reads 315; °
